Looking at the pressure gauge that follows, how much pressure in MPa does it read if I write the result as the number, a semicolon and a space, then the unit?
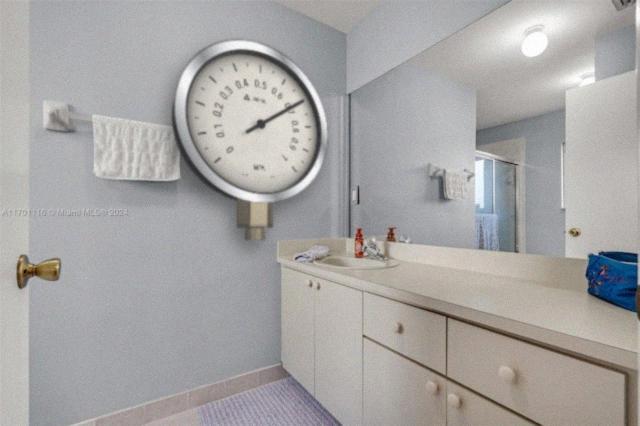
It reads 0.7; MPa
